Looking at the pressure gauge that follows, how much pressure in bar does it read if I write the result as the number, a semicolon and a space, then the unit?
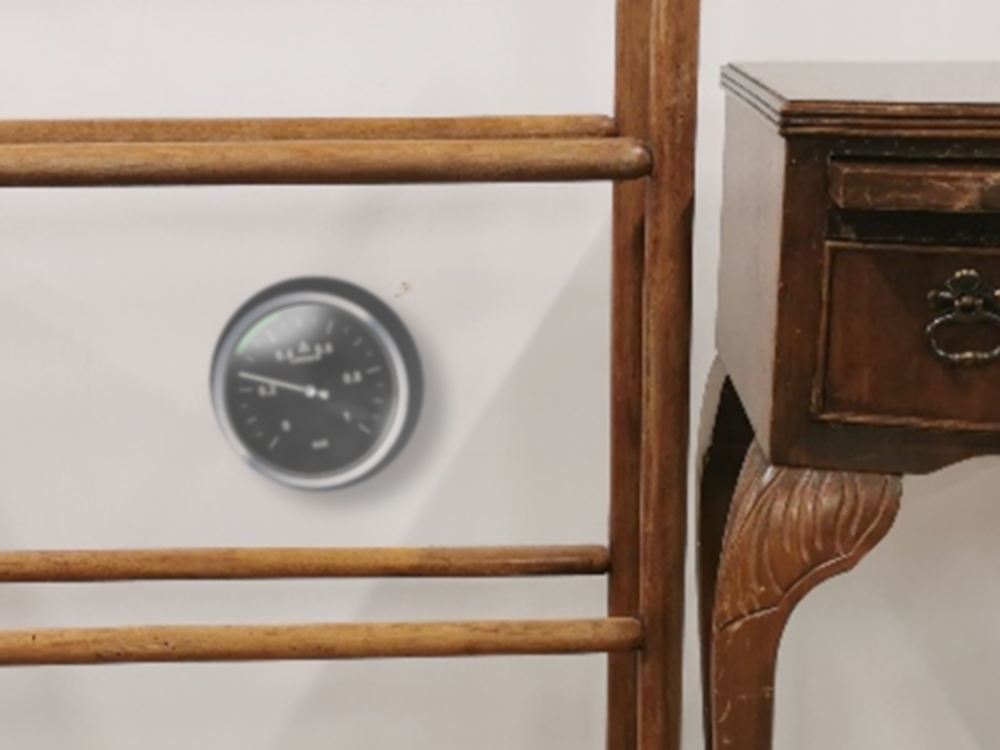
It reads 0.25; bar
